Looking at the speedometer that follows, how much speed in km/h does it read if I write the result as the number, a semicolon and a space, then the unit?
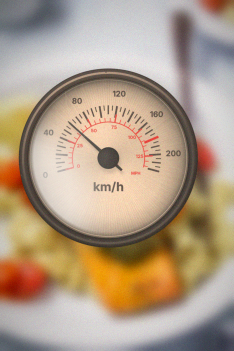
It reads 60; km/h
